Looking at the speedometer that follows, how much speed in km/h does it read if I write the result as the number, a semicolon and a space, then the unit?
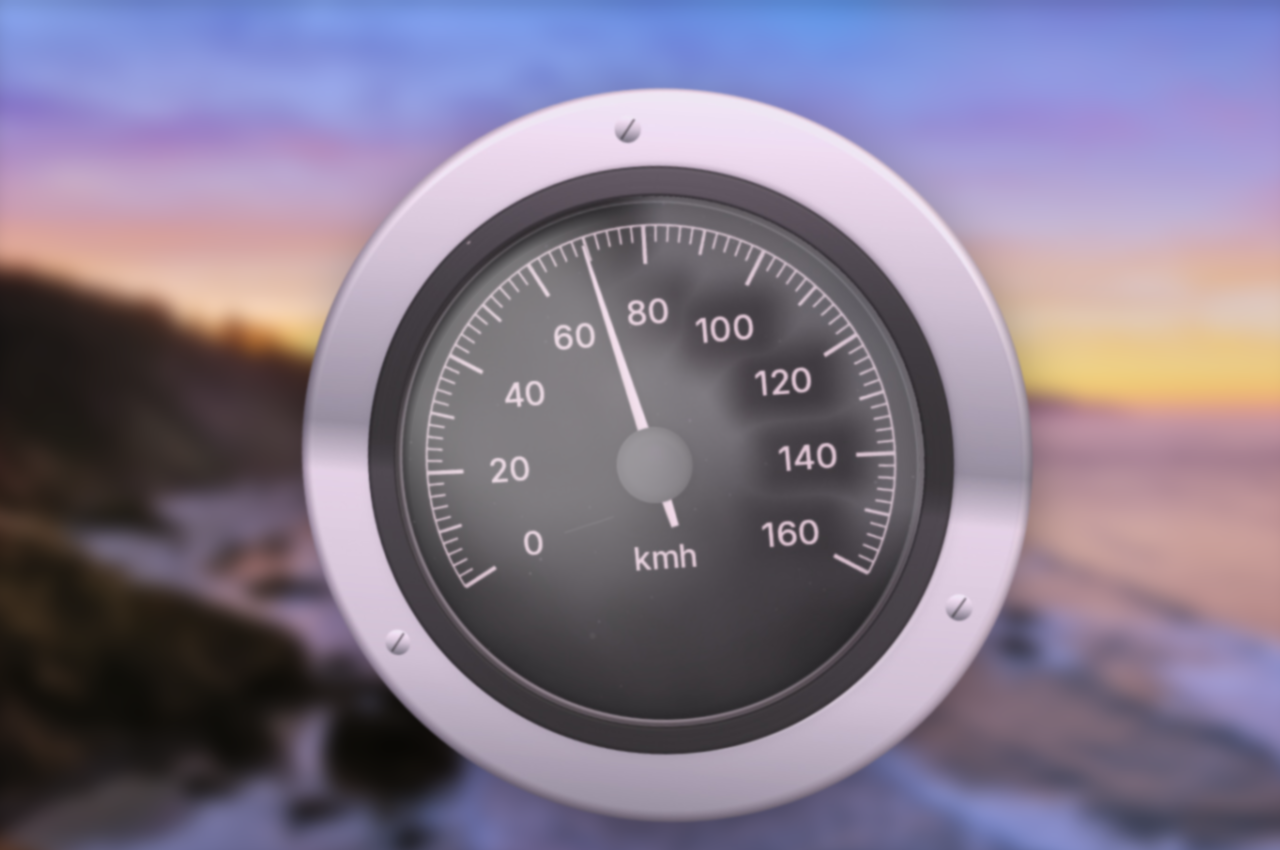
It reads 70; km/h
